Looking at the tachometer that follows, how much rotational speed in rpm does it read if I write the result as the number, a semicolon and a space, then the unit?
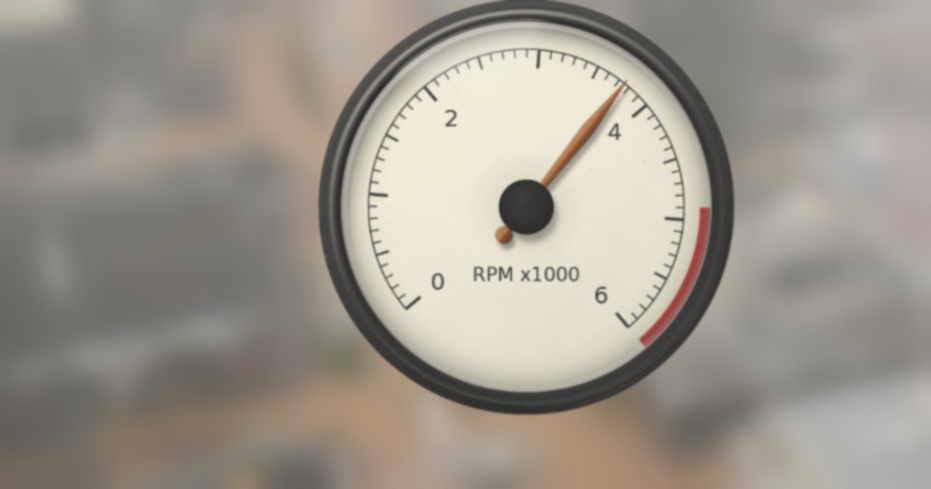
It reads 3750; rpm
